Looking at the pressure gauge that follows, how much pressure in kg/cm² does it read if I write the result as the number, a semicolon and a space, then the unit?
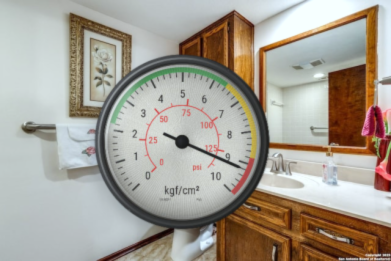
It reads 9.2; kg/cm²
